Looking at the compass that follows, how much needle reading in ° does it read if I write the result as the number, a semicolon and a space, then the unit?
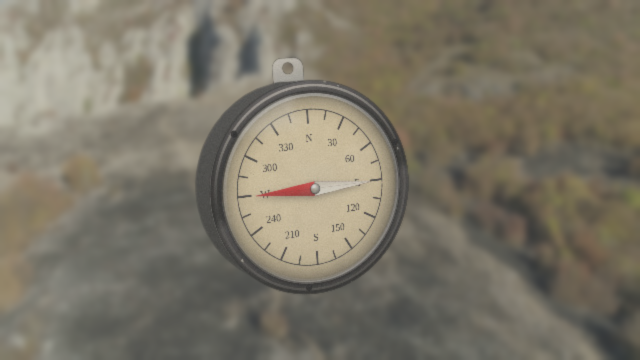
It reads 270; °
